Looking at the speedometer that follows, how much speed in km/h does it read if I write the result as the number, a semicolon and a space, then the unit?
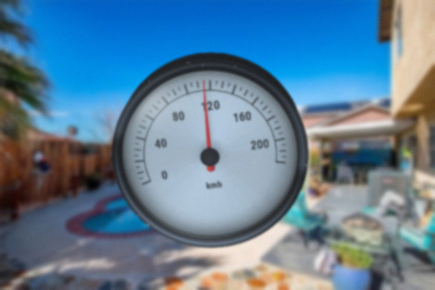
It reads 115; km/h
